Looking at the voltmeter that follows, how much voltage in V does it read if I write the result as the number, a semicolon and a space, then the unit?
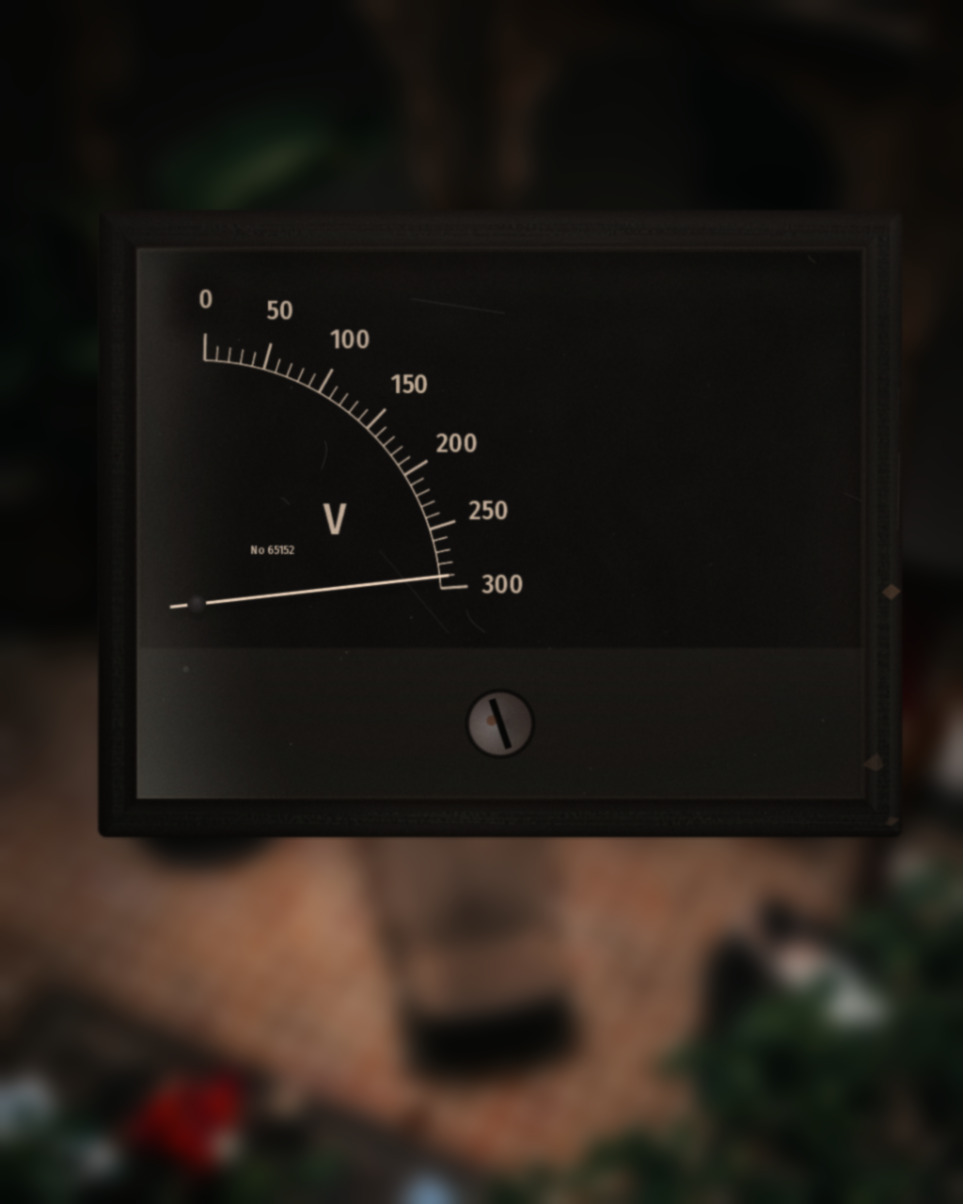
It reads 290; V
